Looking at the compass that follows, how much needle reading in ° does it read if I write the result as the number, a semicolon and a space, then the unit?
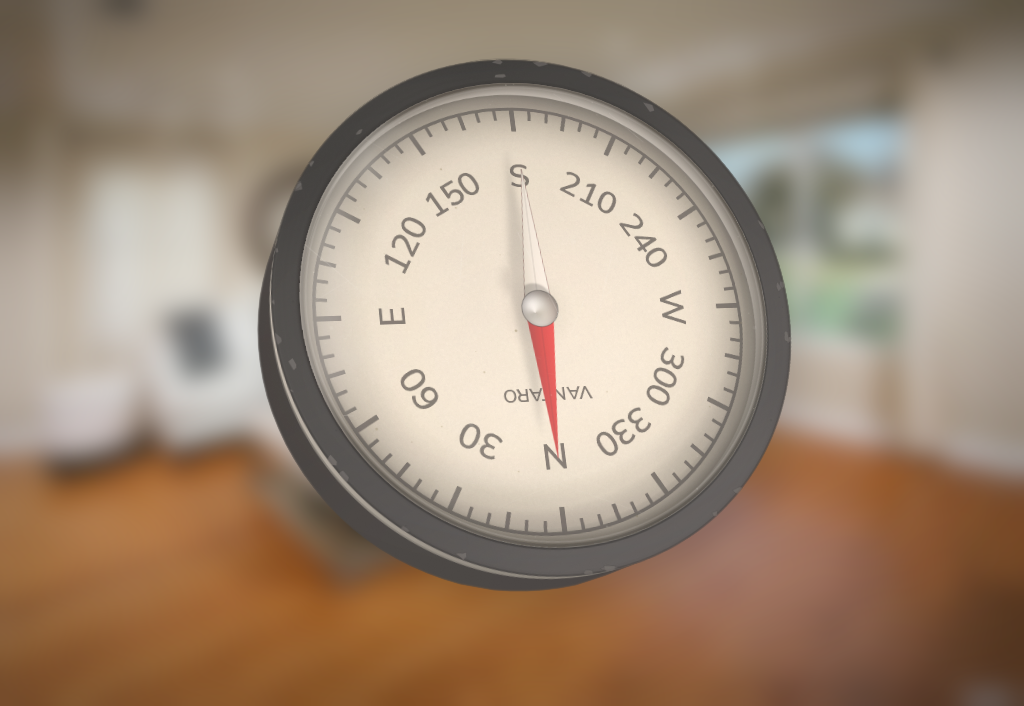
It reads 0; °
